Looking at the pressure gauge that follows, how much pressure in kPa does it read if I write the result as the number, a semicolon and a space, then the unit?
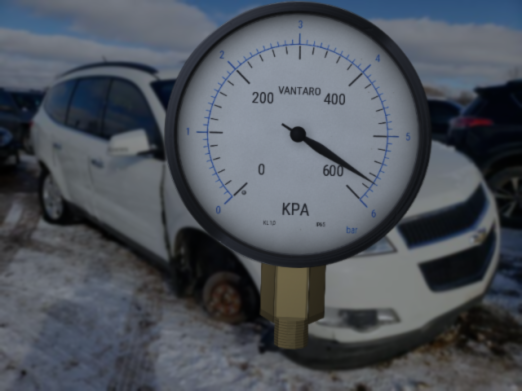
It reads 570; kPa
